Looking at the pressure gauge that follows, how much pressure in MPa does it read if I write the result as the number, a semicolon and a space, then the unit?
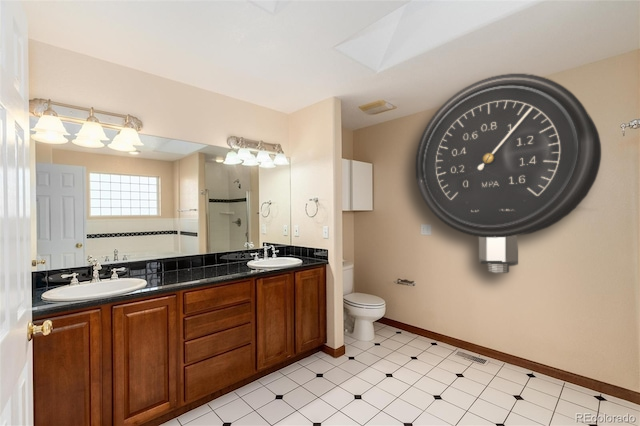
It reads 1.05; MPa
